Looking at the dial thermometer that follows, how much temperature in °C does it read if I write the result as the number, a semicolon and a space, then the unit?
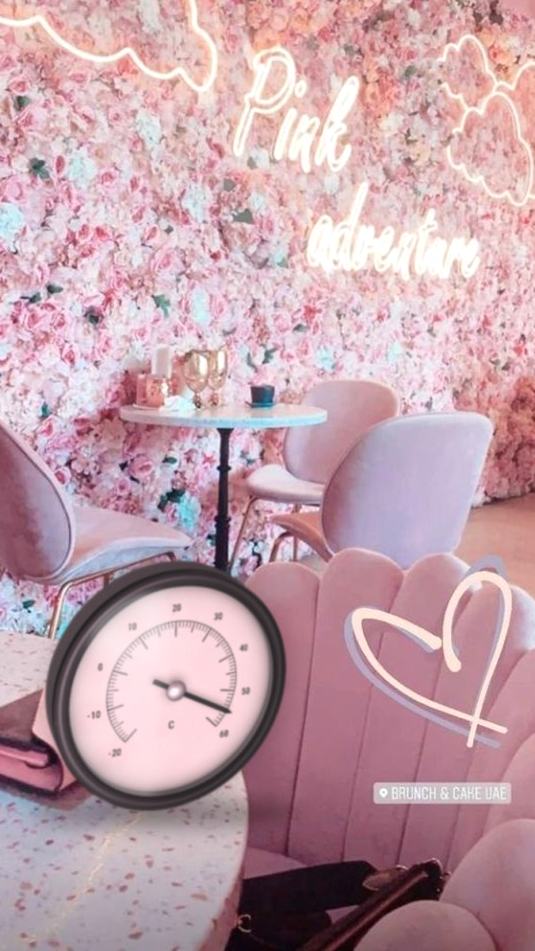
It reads 55; °C
